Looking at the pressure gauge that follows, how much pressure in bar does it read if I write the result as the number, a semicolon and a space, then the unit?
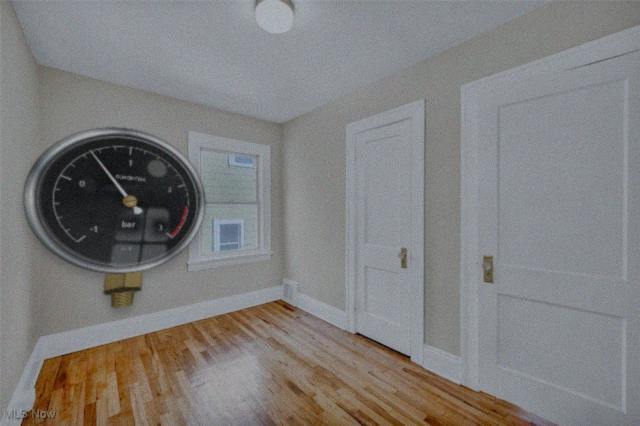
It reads 0.5; bar
